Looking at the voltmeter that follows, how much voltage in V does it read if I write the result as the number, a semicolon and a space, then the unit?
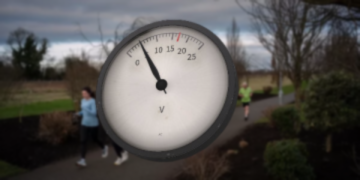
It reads 5; V
